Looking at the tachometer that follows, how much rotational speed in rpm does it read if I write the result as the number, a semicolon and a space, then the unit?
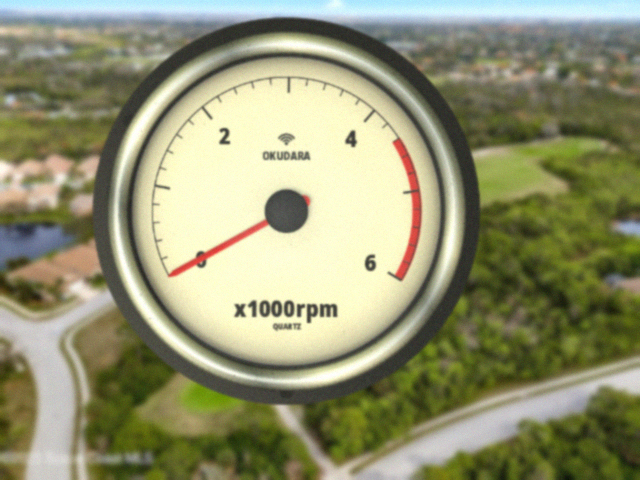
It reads 0; rpm
